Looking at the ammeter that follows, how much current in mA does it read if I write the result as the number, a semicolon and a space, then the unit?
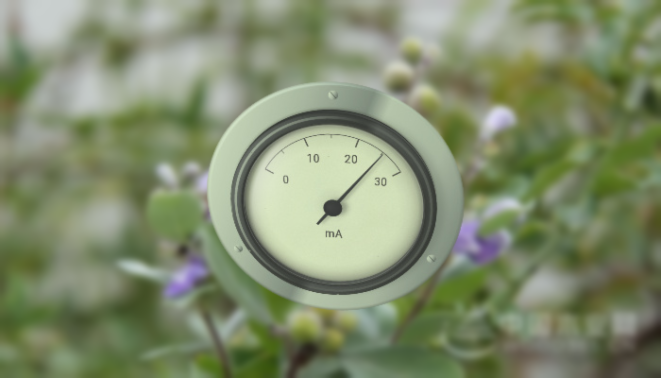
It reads 25; mA
